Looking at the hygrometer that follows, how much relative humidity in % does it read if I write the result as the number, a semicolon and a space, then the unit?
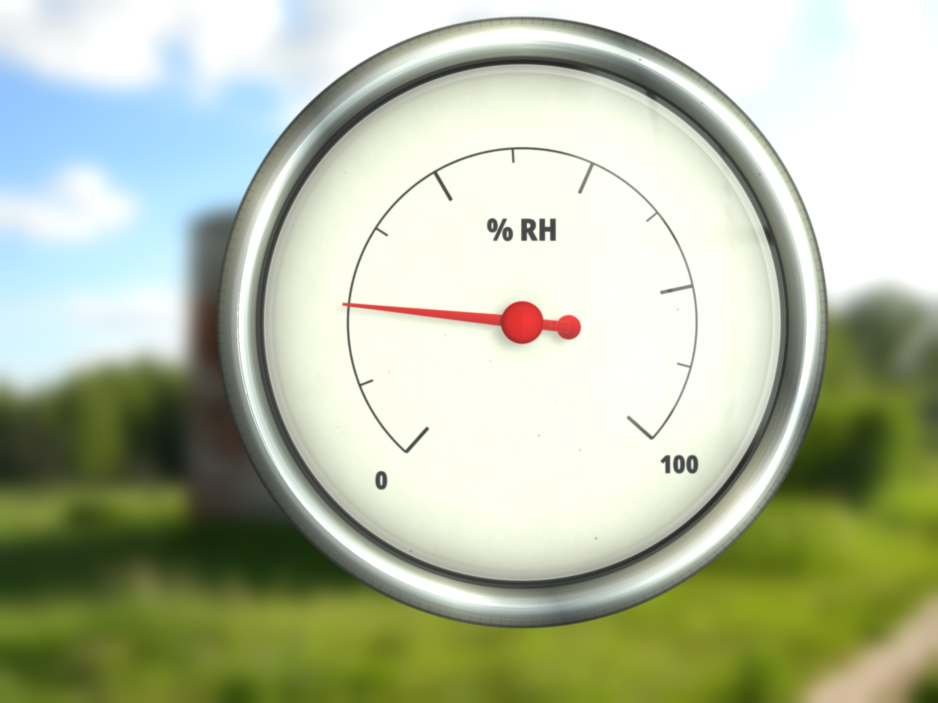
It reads 20; %
